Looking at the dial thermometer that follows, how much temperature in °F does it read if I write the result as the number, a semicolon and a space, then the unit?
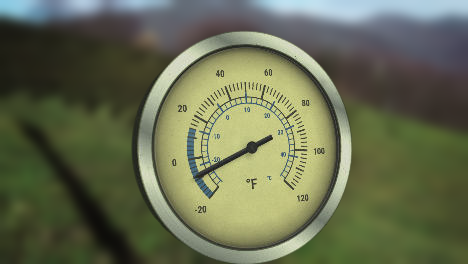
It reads -8; °F
